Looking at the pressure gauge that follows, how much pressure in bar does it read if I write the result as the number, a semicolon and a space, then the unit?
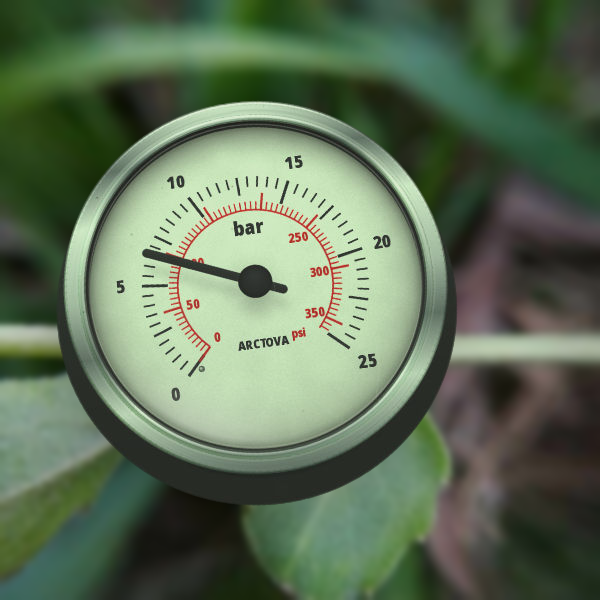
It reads 6.5; bar
